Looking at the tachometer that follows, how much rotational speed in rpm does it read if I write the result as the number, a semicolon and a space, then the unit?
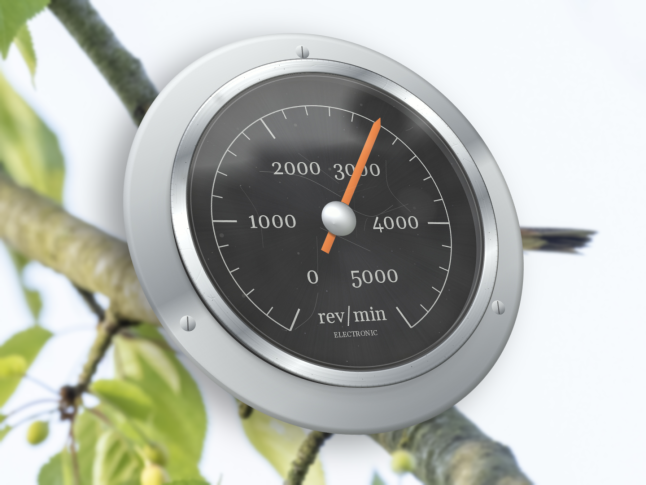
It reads 3000; rpm
